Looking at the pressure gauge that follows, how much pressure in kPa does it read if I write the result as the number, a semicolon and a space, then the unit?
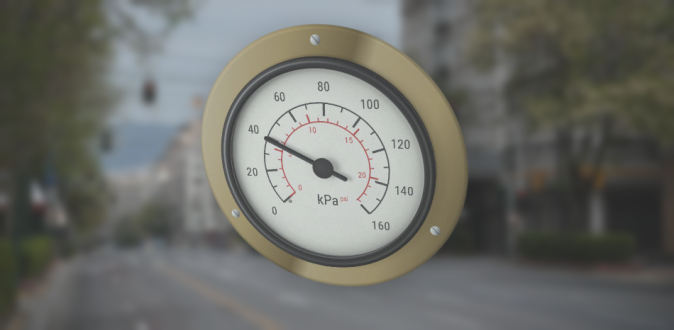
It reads 40; kPa
